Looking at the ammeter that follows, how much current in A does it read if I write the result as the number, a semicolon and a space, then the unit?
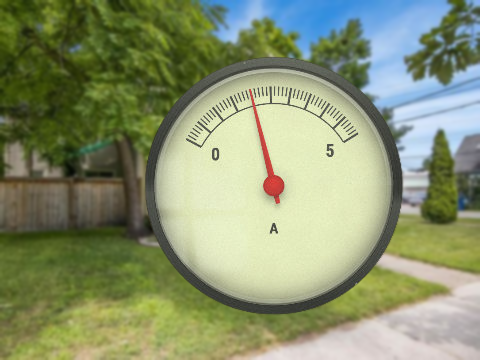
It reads 2; A
